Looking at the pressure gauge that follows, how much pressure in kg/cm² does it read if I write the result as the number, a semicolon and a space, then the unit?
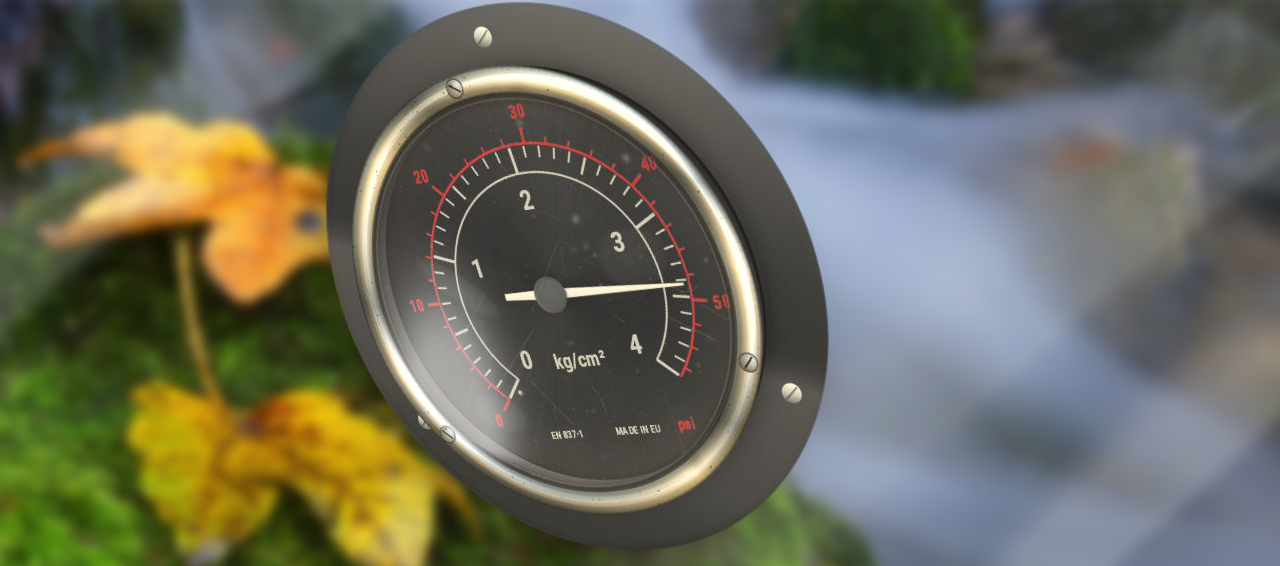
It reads 3.4; kg/cm²
